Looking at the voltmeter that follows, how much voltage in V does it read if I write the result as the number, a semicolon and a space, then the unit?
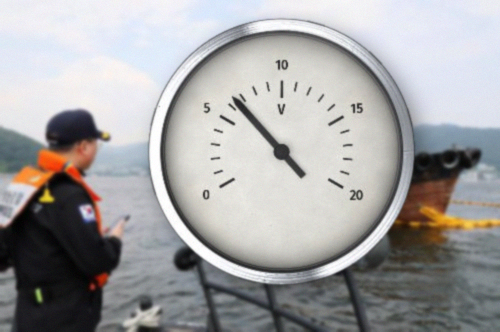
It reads 6.5; V
